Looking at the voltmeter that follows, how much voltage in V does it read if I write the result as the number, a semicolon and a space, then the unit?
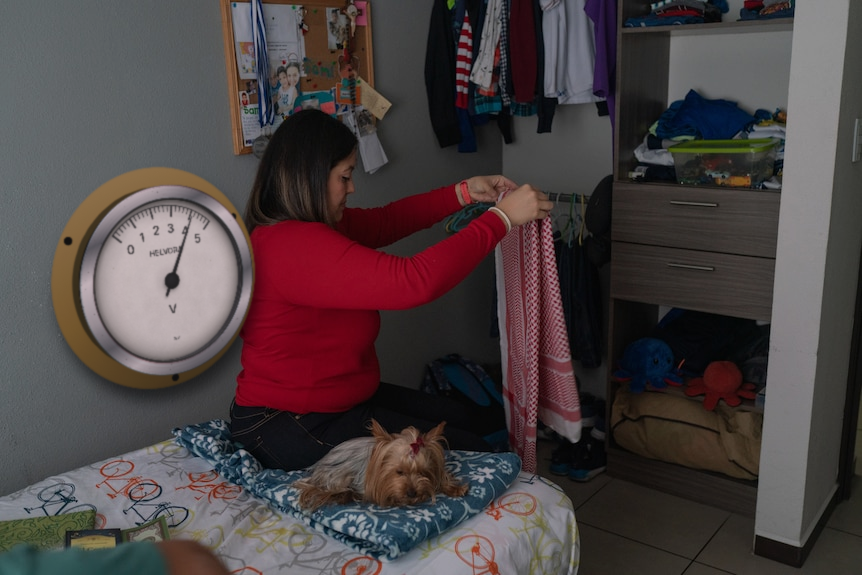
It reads 4; V
